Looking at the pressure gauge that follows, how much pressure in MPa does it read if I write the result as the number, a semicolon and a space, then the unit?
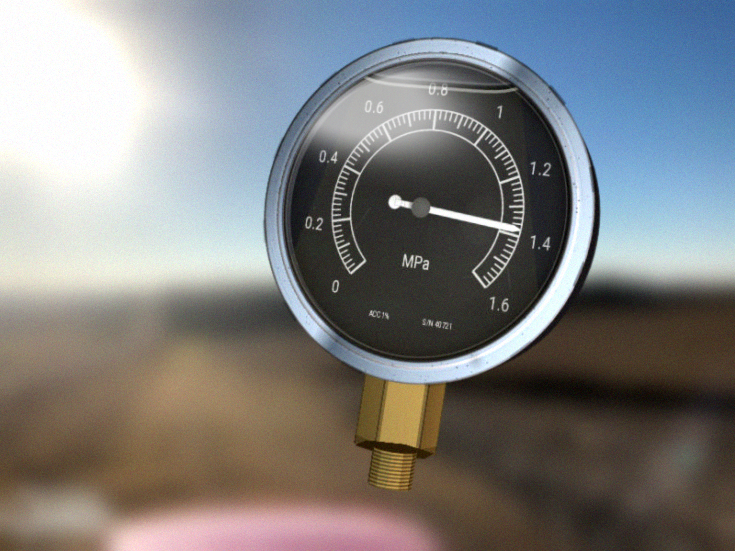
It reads 1.38; MPa
